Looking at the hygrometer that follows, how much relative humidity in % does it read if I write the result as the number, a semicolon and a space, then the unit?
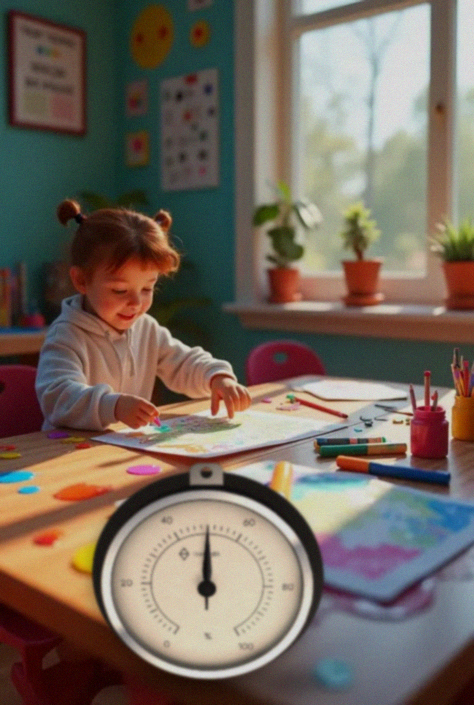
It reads 50; %
